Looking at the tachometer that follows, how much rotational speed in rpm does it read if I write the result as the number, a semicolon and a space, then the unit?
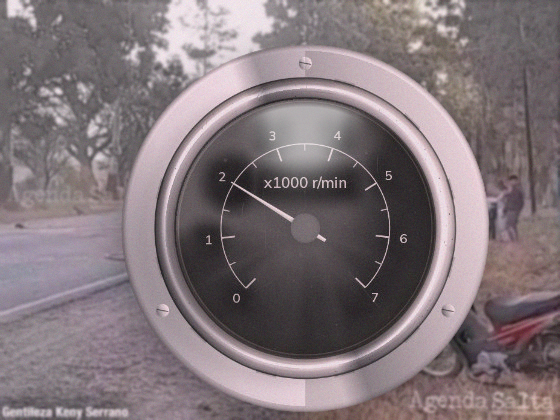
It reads 2000; rpm
